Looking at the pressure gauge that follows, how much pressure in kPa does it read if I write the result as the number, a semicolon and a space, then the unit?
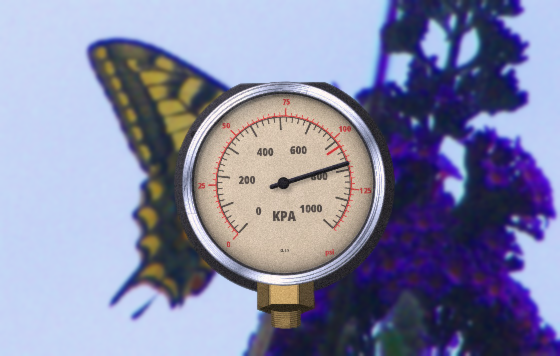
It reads 780; kPa
